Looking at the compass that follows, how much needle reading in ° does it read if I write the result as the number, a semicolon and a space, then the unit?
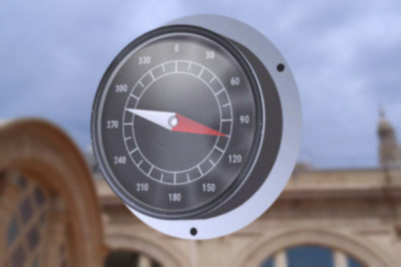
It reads 105; °
